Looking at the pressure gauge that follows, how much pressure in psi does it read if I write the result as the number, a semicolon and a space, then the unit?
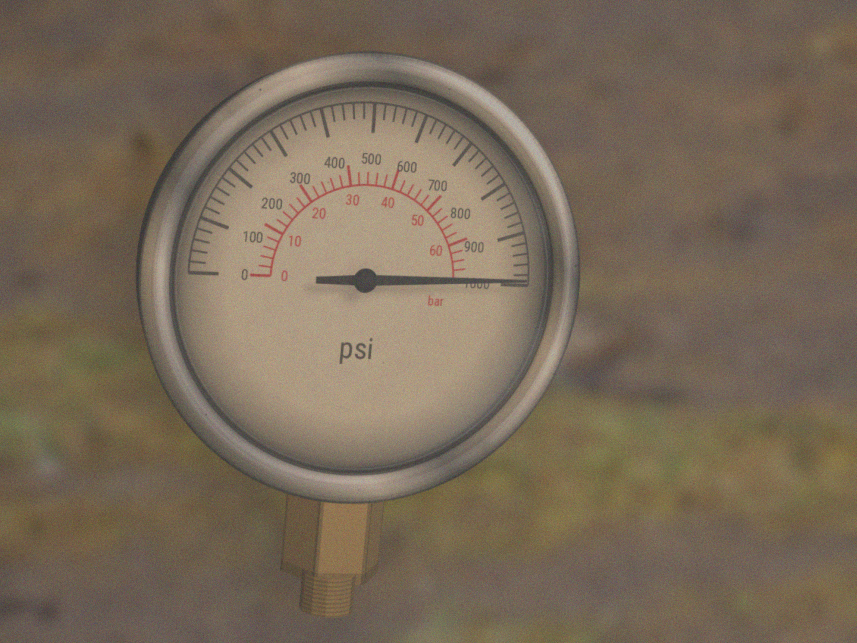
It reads 990; psi
